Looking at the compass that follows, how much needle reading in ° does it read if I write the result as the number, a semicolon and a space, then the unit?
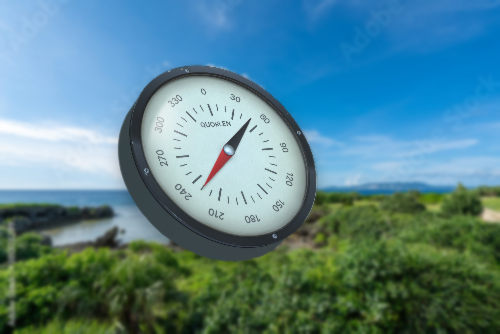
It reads 230; °
